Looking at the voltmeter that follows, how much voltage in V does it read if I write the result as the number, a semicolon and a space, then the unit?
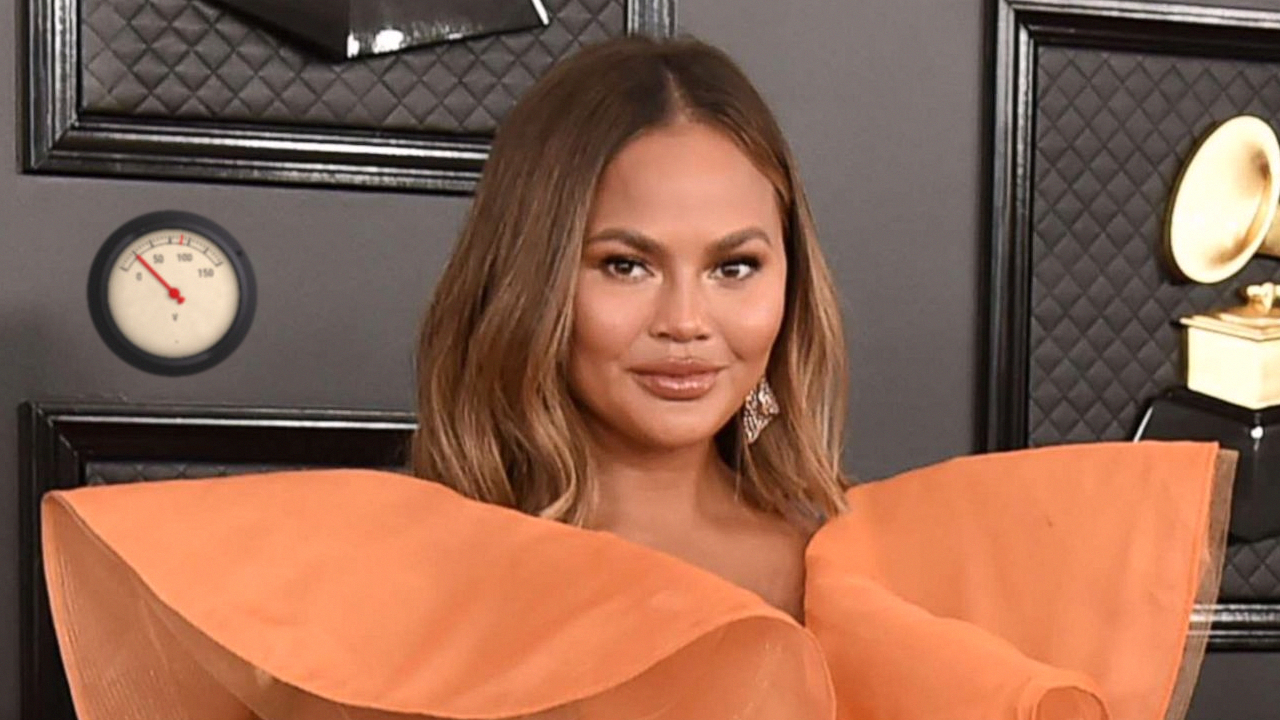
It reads 25; V
